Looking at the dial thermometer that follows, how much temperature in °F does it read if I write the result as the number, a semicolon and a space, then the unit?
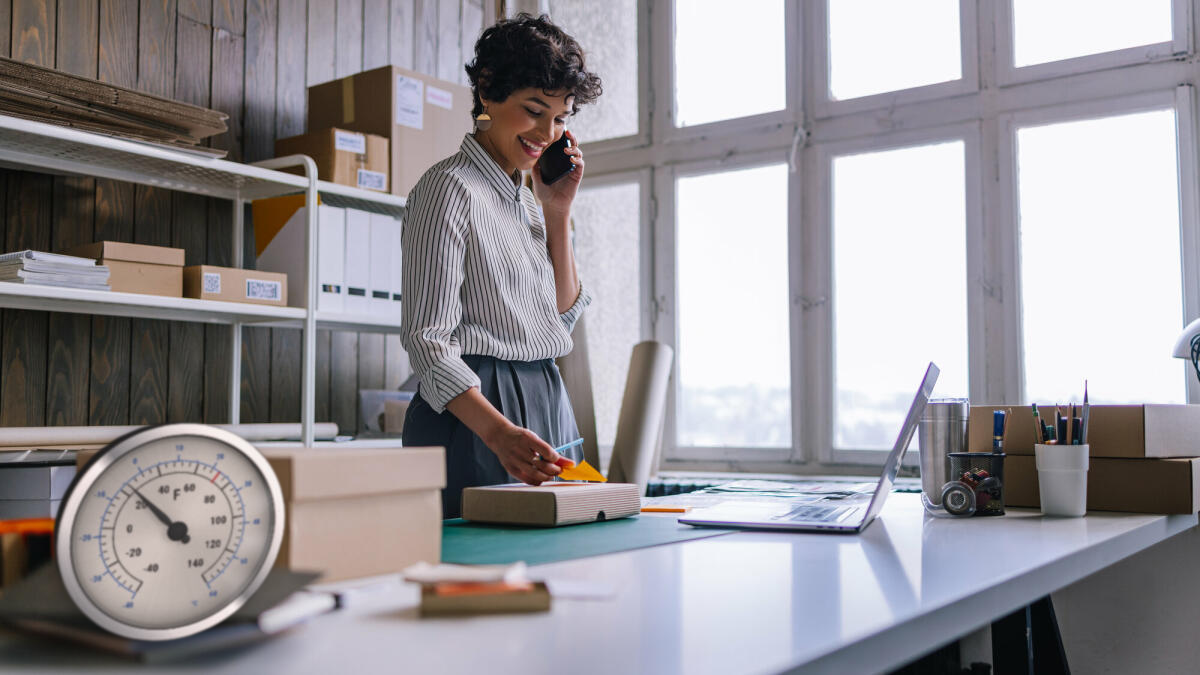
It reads 24; °F
